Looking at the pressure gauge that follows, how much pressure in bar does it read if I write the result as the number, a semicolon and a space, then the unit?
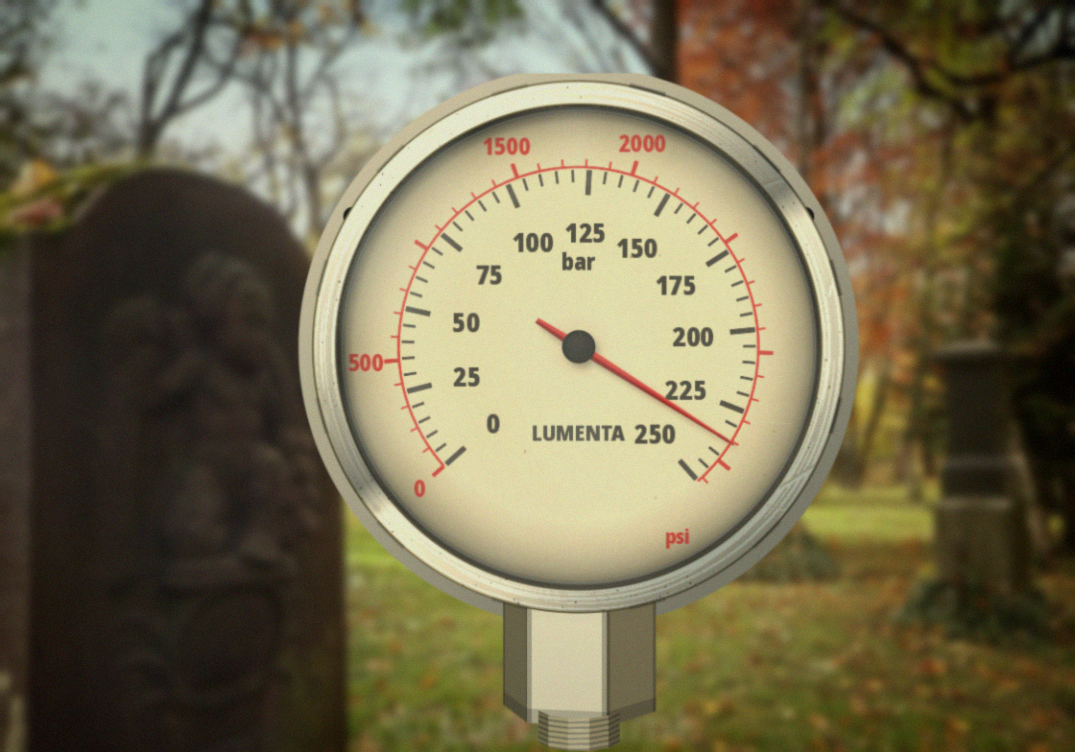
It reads 235; bar
